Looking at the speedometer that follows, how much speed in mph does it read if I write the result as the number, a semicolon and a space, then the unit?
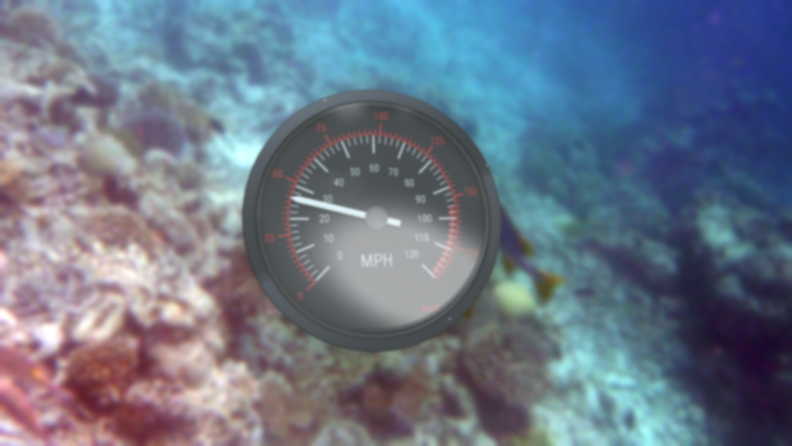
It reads 26; mph
